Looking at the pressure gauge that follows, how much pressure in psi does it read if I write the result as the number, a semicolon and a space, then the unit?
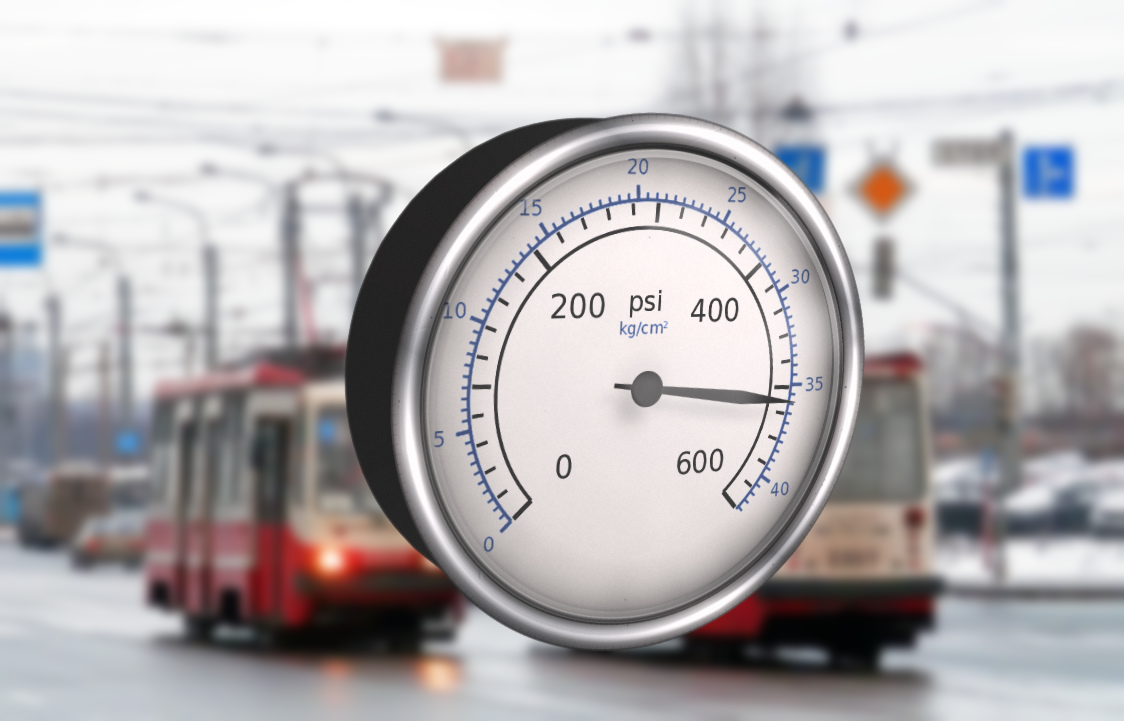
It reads 510; psi
